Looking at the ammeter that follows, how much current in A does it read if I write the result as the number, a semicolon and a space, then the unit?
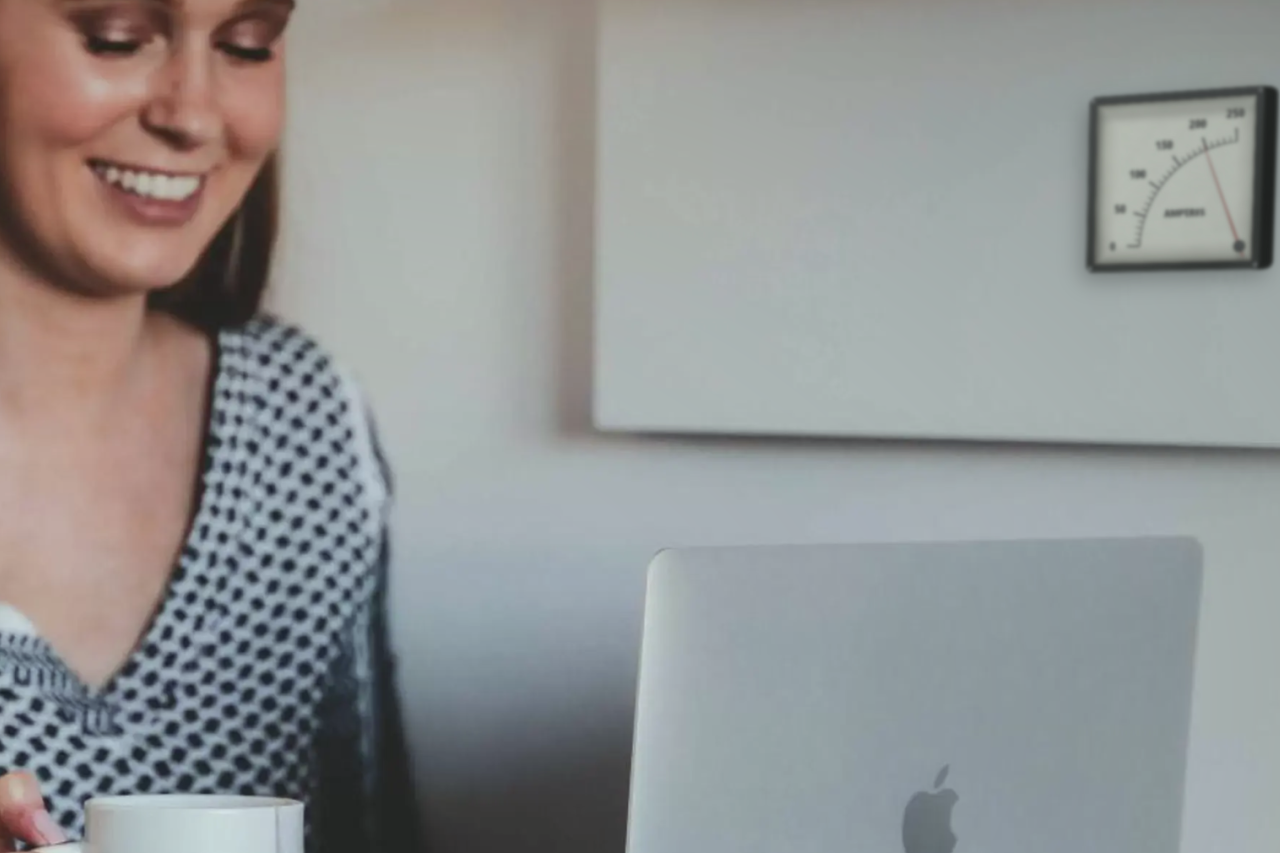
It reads 200; A
